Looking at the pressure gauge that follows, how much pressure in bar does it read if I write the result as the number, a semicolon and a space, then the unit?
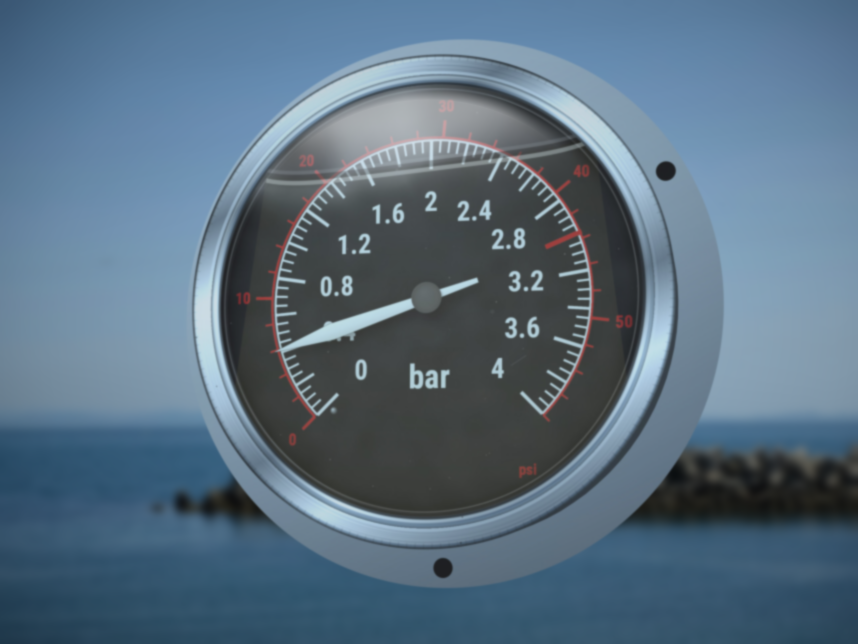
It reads 0.4; bar
